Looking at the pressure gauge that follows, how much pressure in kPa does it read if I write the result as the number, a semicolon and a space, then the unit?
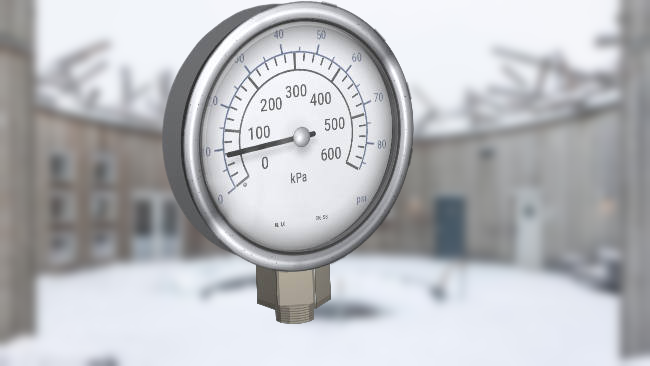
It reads 60; kPa
